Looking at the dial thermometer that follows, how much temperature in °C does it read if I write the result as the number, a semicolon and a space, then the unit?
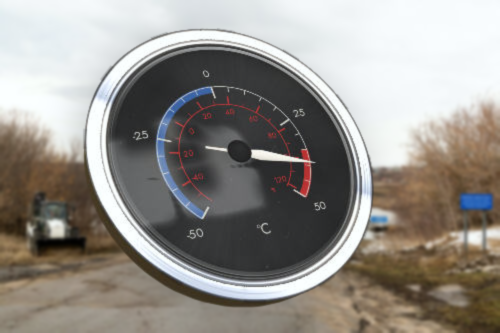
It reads 40; °C
